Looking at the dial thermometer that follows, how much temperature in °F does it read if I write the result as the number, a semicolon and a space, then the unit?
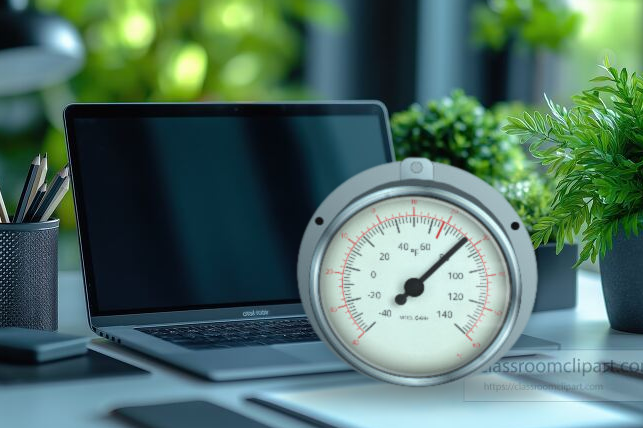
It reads 80; °F
